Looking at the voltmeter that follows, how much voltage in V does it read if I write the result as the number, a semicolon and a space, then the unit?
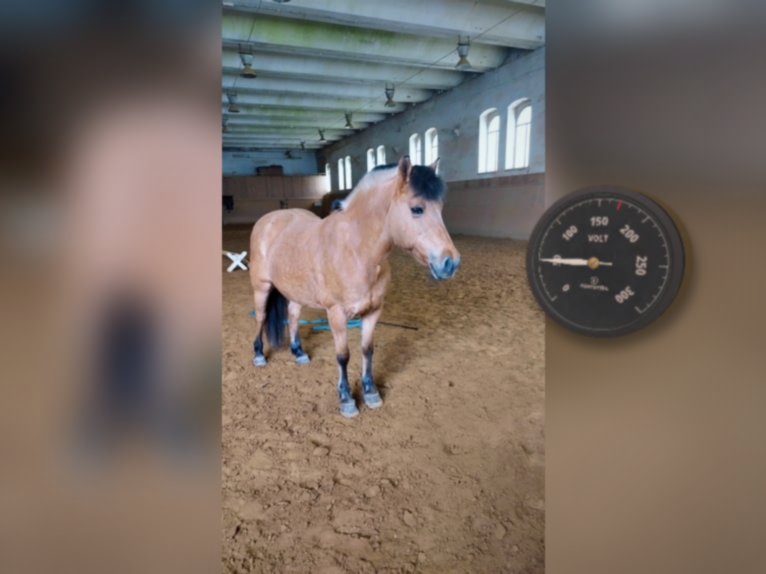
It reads 50; V
